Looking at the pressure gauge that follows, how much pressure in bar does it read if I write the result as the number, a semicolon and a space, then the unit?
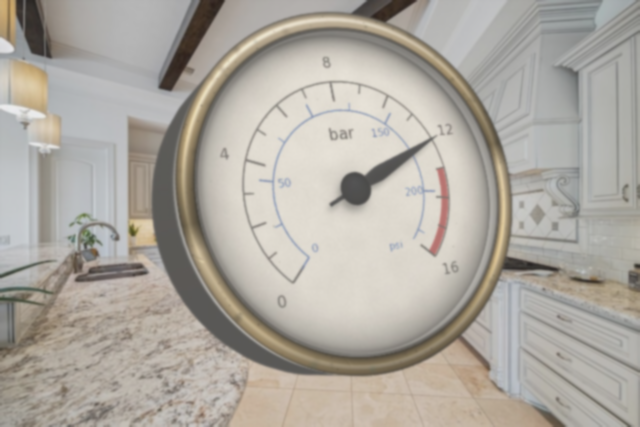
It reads 12; bar
